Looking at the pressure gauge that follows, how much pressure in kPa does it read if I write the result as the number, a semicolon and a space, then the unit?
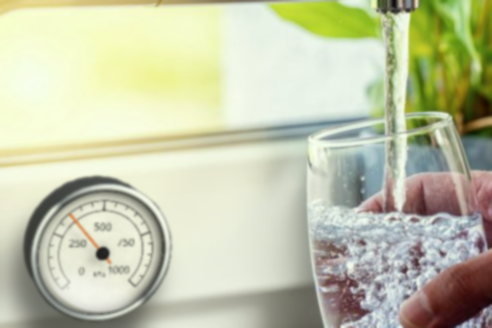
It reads 350; kPa
